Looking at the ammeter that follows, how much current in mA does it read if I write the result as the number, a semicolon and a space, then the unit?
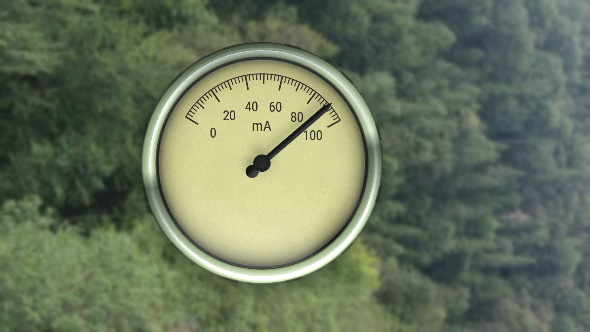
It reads 90; mA
